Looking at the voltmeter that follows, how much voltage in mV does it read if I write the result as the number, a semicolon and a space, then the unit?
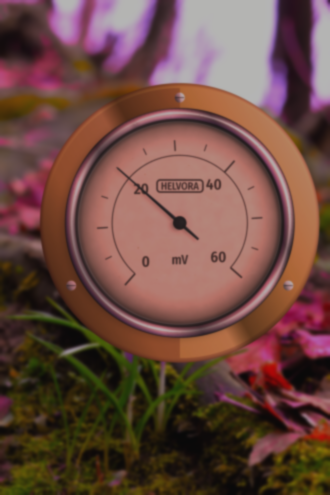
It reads 20; mV
